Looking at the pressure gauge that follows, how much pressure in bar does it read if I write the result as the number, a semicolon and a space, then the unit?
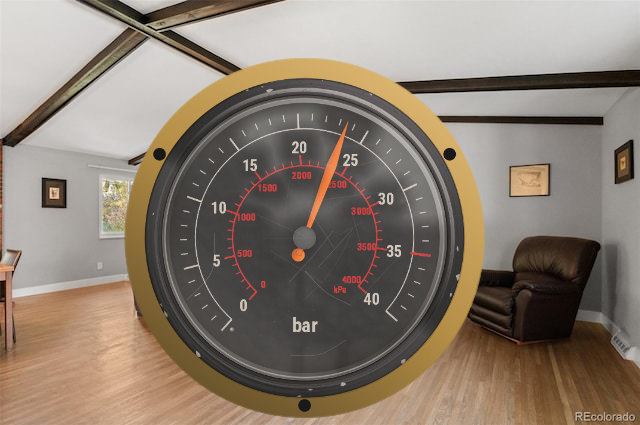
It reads 23.5; bar
